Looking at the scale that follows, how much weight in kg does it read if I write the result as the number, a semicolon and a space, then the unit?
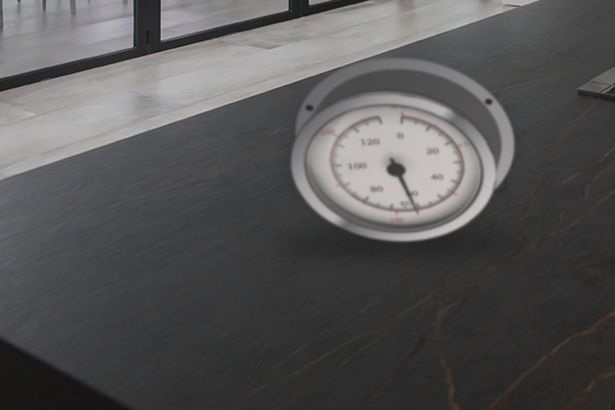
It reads 60; kg
